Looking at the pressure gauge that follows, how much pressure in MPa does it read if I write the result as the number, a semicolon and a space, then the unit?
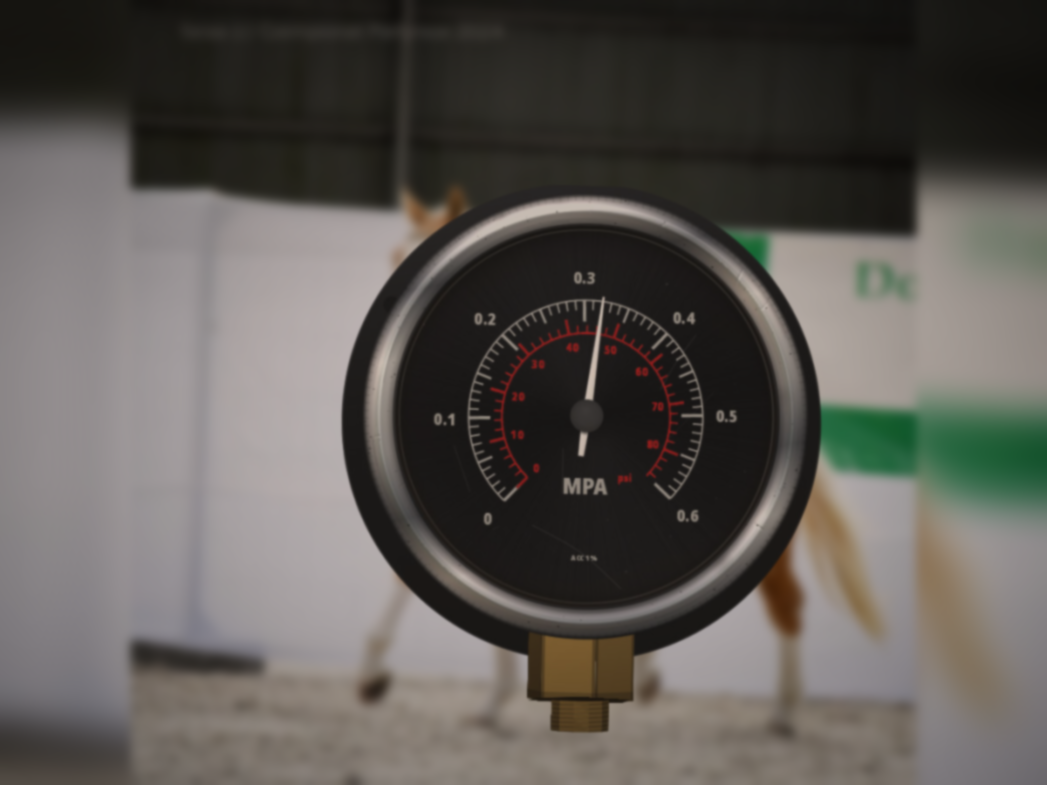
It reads 0.32; MPa
